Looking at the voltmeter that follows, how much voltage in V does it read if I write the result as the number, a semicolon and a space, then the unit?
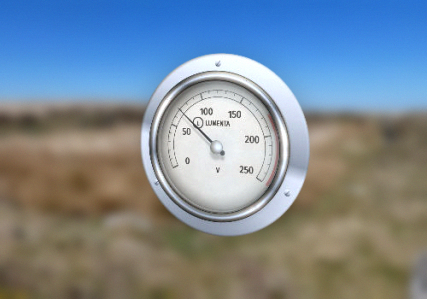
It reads 70; V
